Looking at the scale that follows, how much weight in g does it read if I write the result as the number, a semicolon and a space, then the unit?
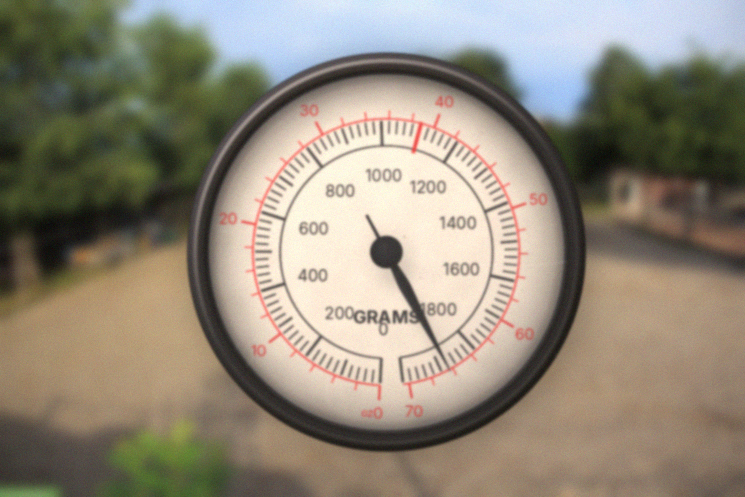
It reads 1880; g
